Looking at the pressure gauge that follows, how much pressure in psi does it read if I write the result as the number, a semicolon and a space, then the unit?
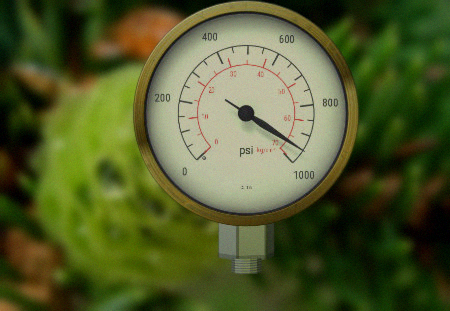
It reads 950; psi
